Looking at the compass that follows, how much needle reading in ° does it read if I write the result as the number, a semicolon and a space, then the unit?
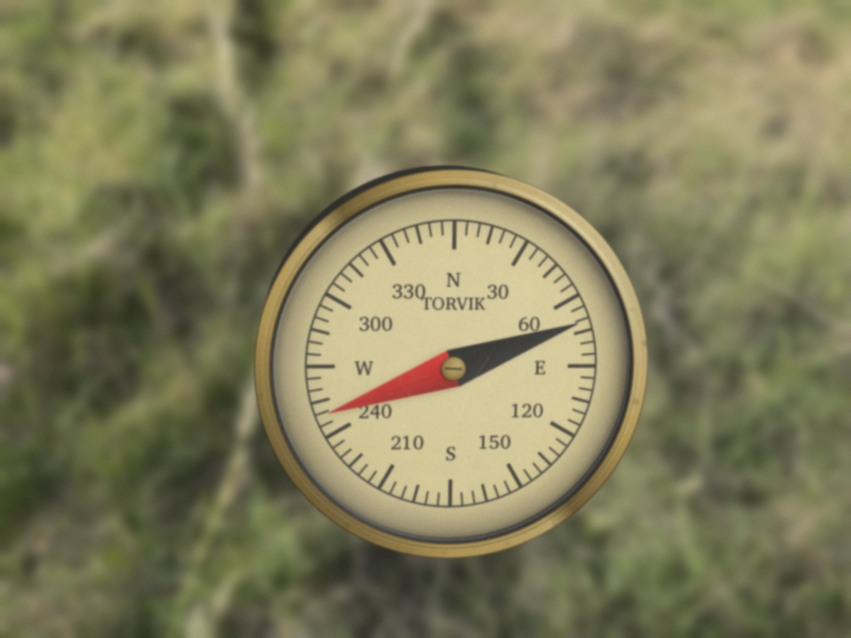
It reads 250; °
